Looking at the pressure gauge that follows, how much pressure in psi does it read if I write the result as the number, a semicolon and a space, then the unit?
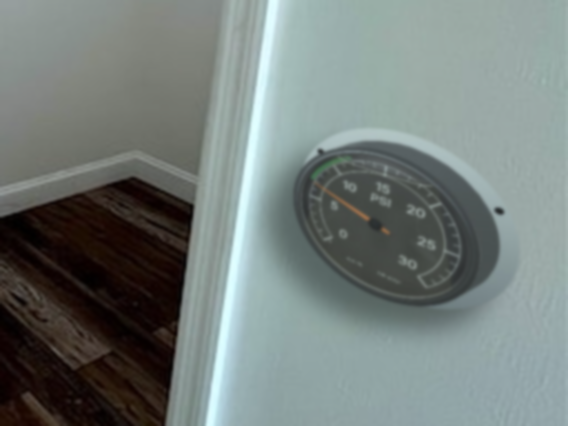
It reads 7; psi
